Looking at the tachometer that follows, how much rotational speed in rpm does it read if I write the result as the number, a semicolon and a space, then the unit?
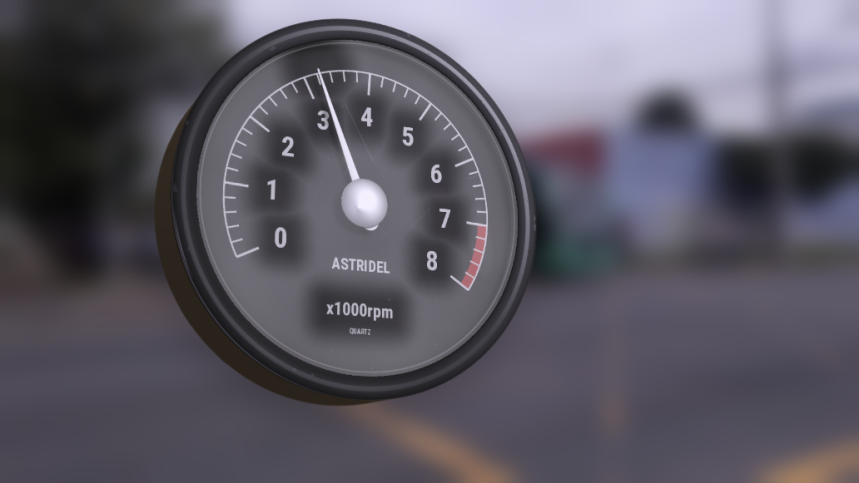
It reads 3200; rpm
